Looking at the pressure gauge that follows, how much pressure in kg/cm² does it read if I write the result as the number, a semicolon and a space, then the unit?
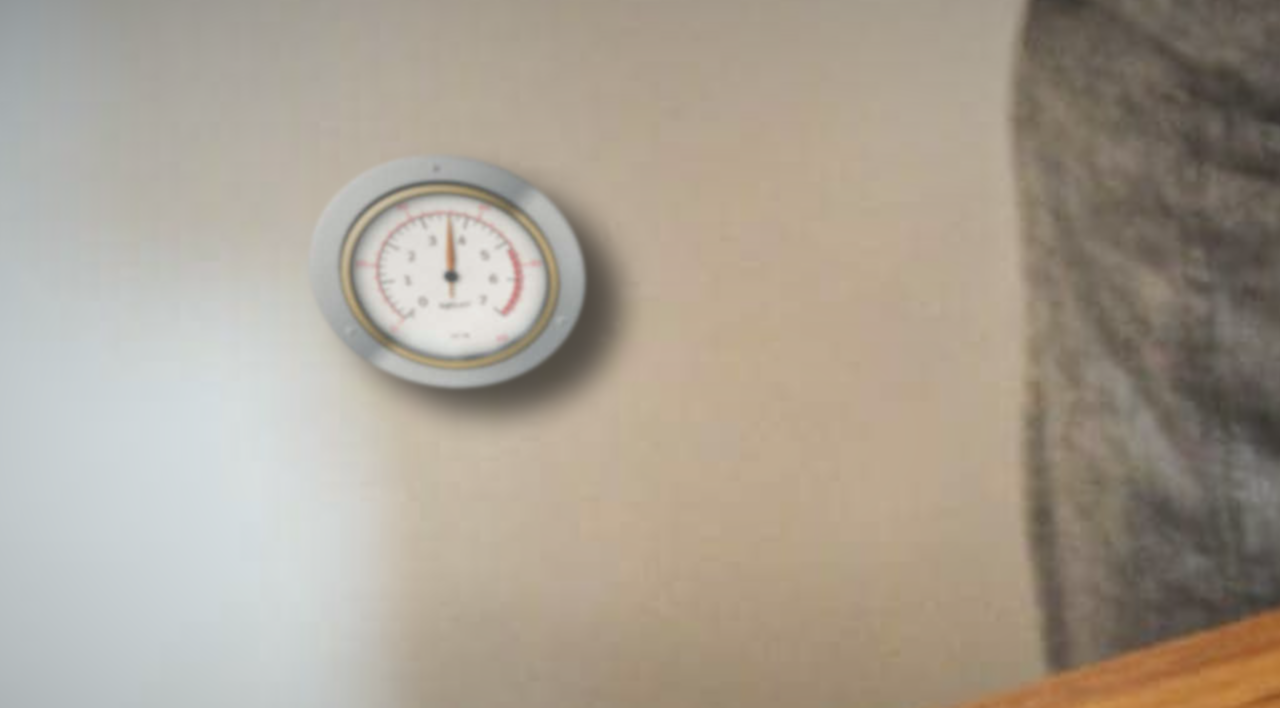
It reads 3.6; kg/cm²
